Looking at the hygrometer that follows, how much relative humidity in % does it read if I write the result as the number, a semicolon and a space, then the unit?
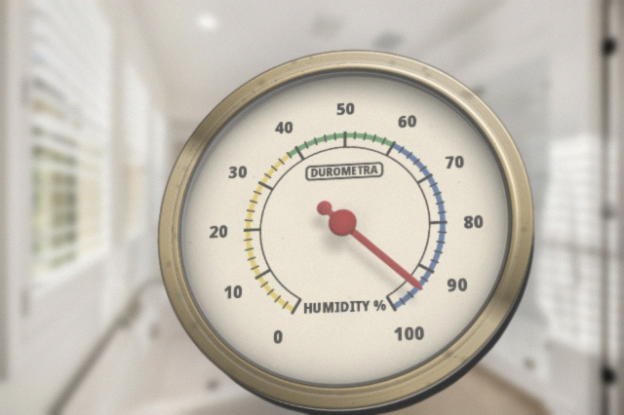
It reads 94; %
